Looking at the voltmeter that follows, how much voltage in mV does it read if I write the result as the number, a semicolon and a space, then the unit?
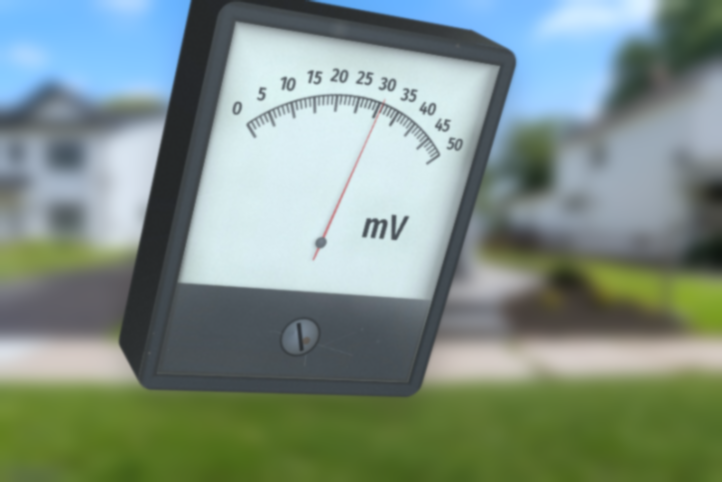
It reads 30; mV
